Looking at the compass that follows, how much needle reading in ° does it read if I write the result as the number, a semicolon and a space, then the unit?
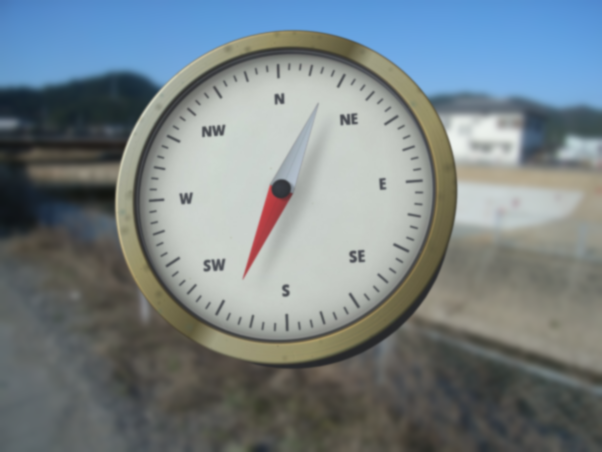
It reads 205; °
